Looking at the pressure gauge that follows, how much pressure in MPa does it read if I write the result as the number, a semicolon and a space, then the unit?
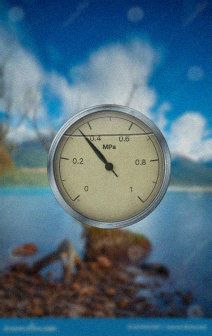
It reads 0.35; MPa
